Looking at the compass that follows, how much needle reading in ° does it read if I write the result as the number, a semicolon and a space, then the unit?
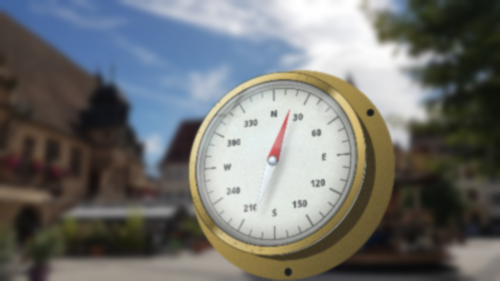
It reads 20; °
